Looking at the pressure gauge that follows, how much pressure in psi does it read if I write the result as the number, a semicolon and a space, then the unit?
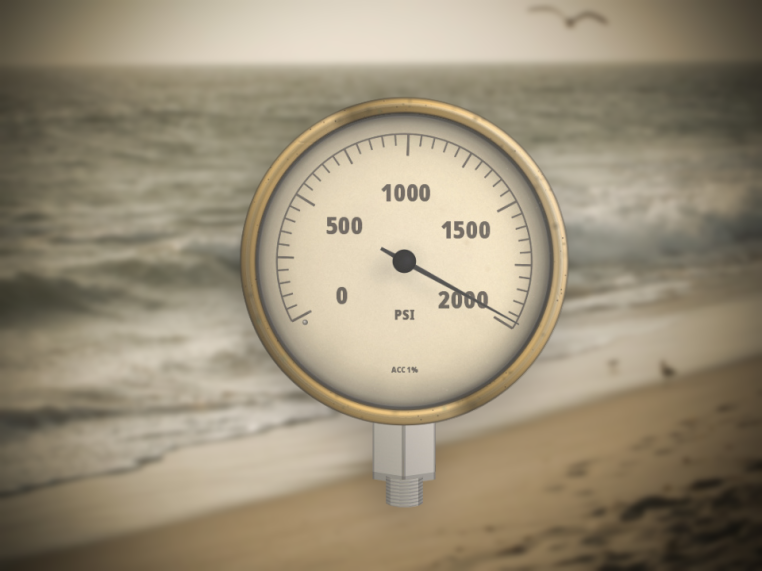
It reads 1975; psi
